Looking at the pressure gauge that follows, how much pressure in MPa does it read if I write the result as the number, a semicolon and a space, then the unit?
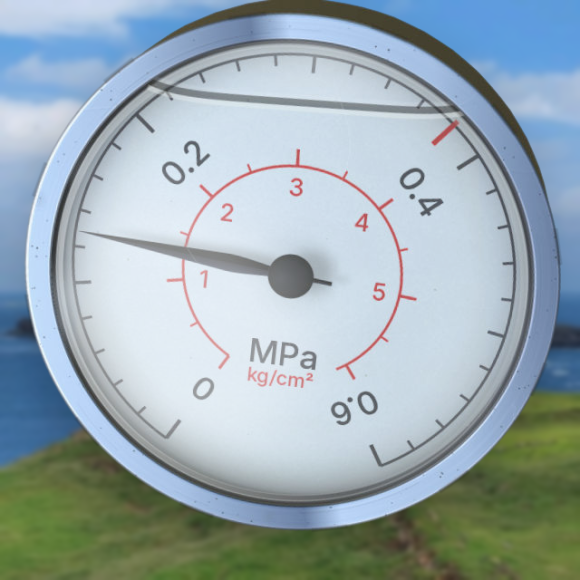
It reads 0.13; MPa
